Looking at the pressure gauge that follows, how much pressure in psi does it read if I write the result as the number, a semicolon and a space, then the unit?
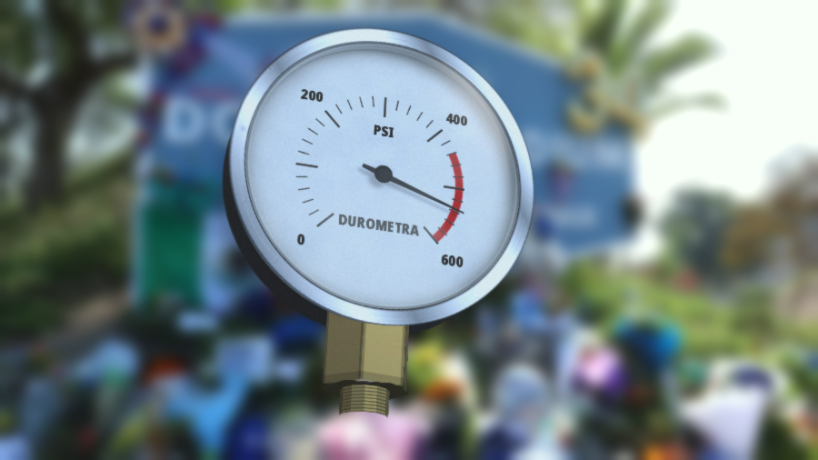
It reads 540; psi
